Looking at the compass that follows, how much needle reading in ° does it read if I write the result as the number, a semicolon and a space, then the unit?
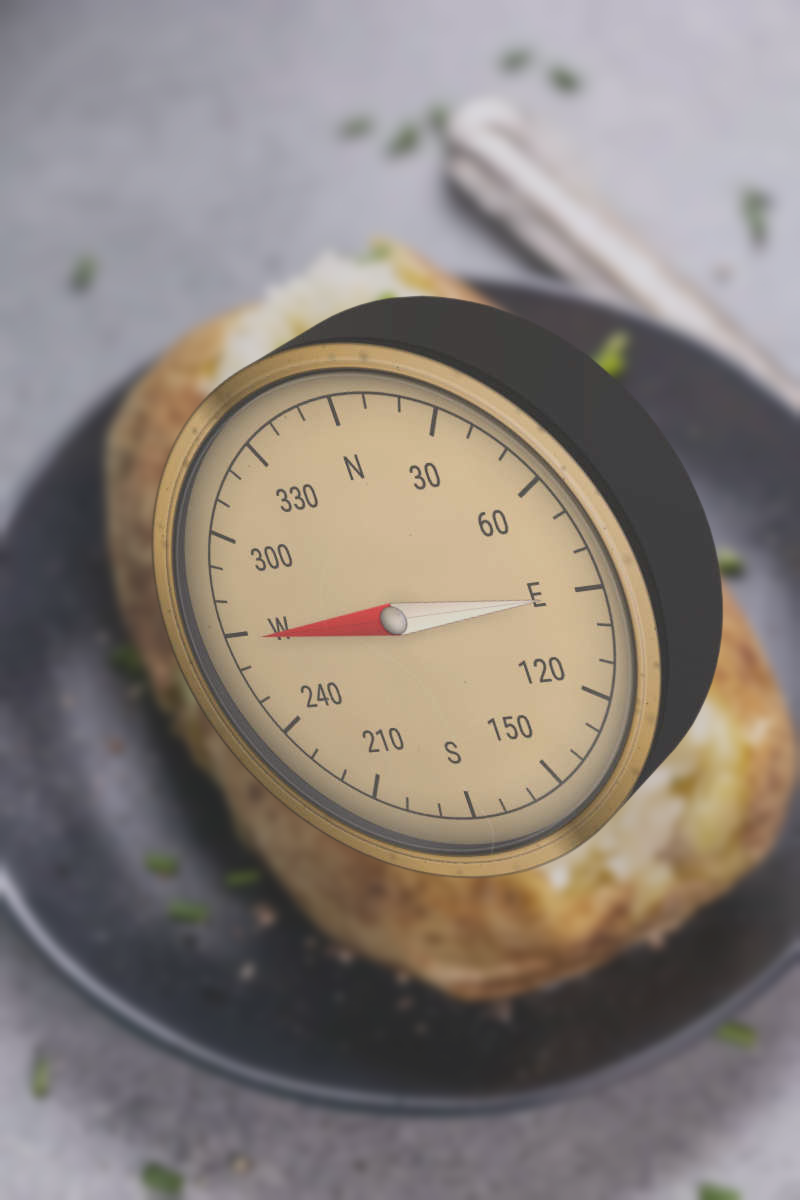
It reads 270; °
